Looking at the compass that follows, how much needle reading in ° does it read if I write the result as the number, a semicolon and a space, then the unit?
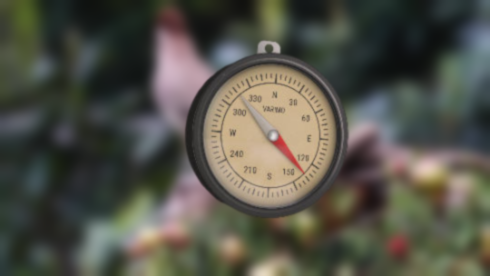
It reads 135; °
